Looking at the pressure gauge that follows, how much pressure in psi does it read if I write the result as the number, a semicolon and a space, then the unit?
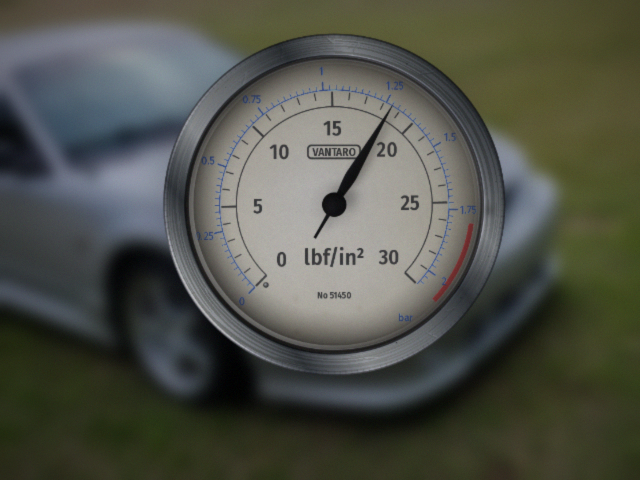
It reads 18.5; psi
